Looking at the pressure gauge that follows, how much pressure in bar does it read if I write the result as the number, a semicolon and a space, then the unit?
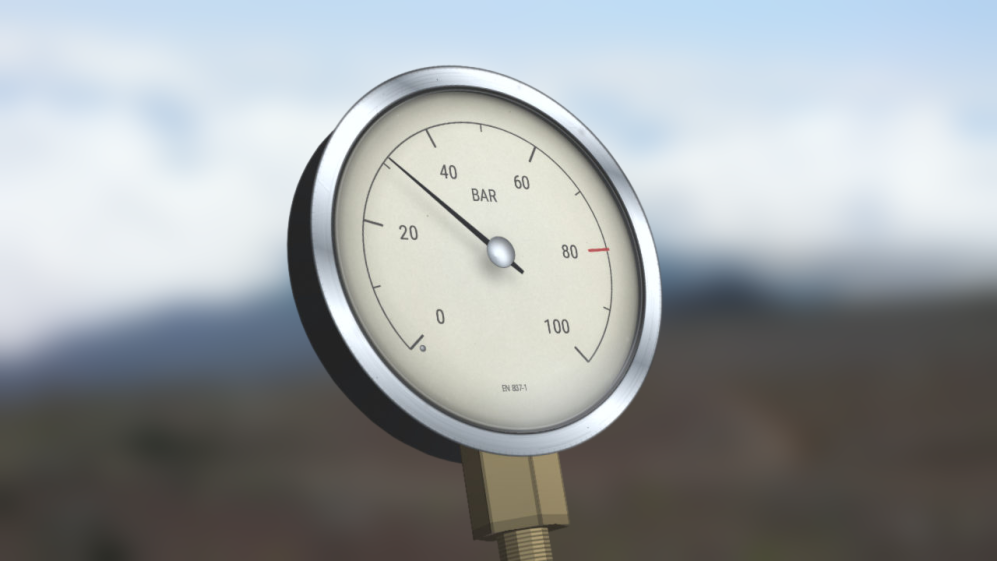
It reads 30; bar
